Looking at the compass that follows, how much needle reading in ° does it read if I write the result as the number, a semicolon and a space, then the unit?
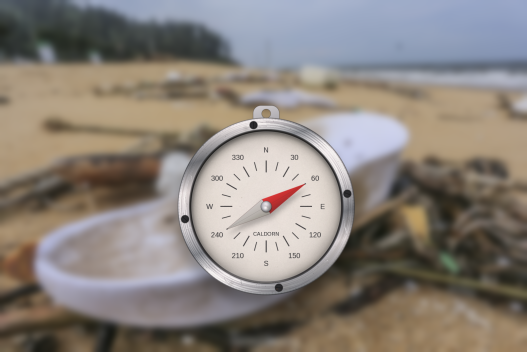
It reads 60; °
